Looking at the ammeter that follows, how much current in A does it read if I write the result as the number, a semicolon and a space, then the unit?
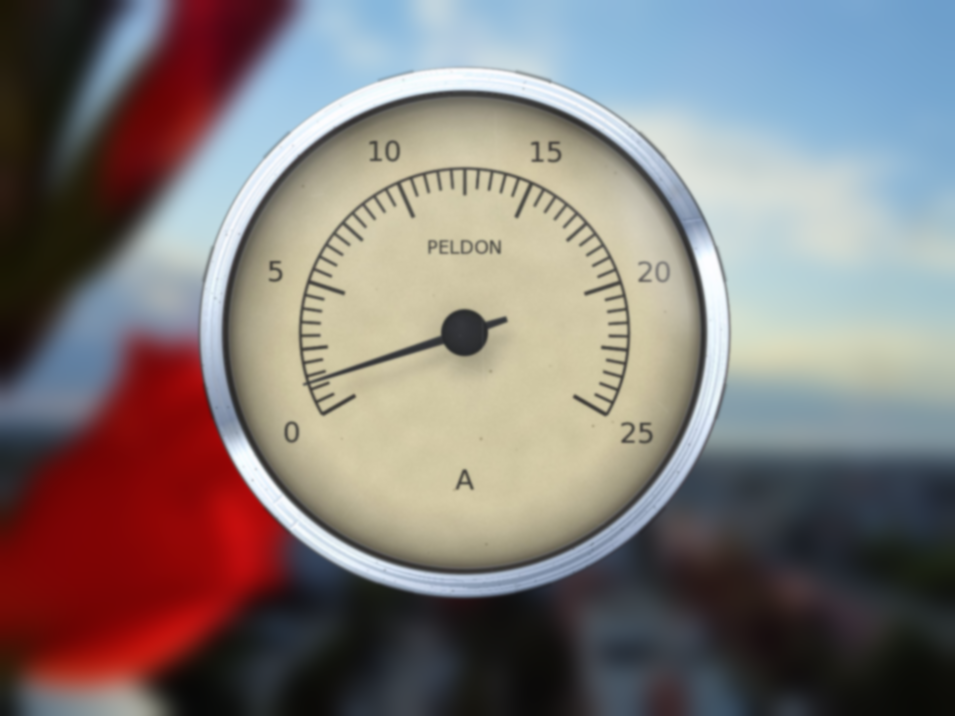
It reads 1.25; A
